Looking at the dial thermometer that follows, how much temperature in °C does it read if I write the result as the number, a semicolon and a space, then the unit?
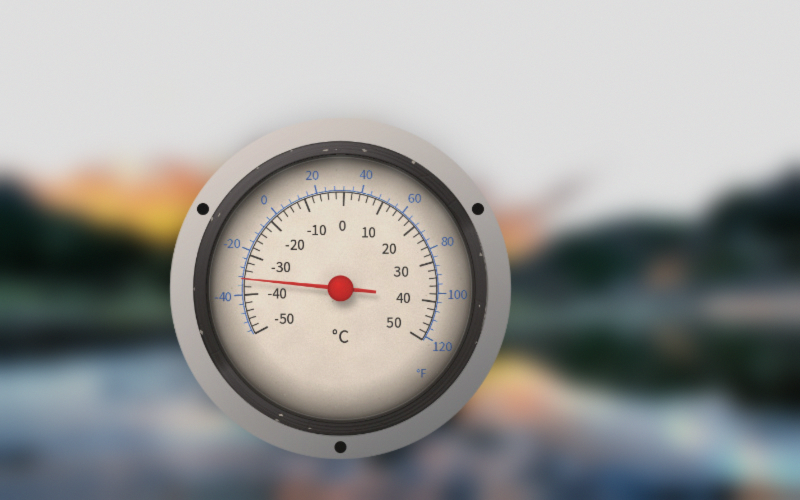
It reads -36; °C
